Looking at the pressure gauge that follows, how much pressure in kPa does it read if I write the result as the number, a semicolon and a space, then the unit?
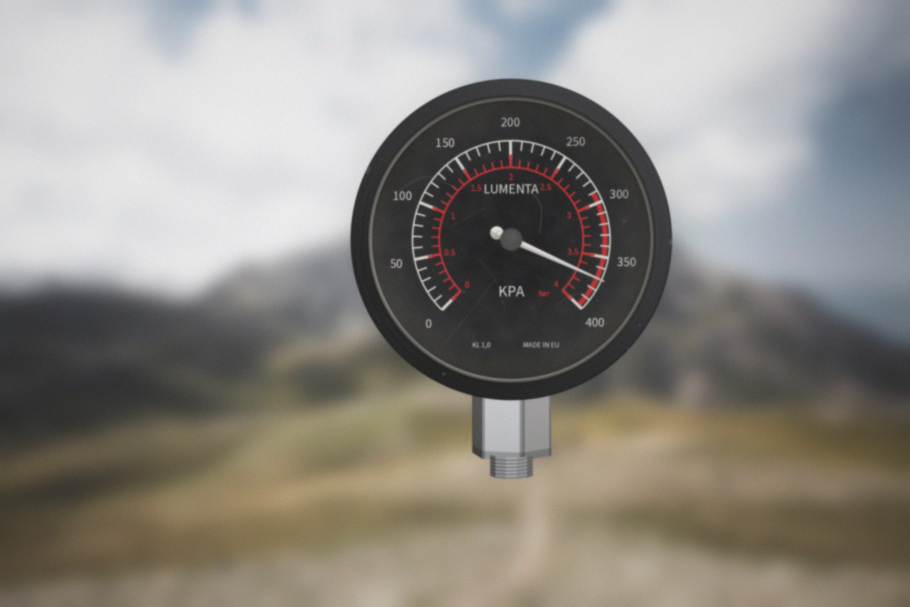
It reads 370; kPa
